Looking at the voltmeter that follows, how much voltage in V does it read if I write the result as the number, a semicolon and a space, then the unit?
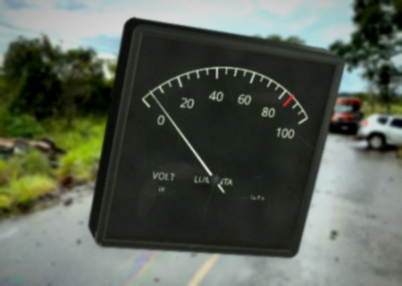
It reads 5; V
